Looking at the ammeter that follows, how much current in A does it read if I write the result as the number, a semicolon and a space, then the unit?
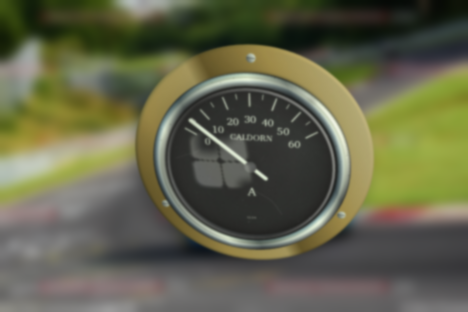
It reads 5; A
